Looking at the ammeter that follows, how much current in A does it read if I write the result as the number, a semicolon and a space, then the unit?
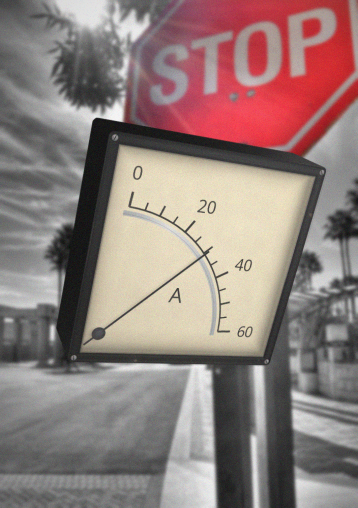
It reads 30; A
